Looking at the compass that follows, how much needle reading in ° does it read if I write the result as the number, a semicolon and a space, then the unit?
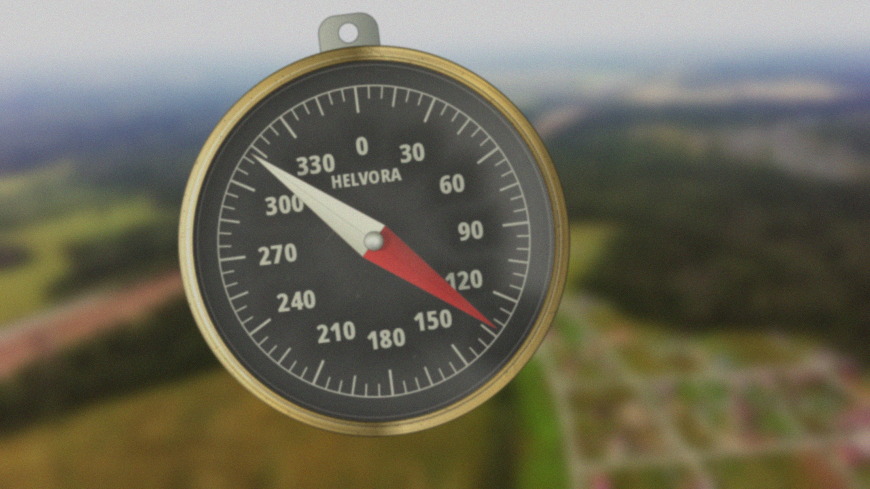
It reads 132.5; °
